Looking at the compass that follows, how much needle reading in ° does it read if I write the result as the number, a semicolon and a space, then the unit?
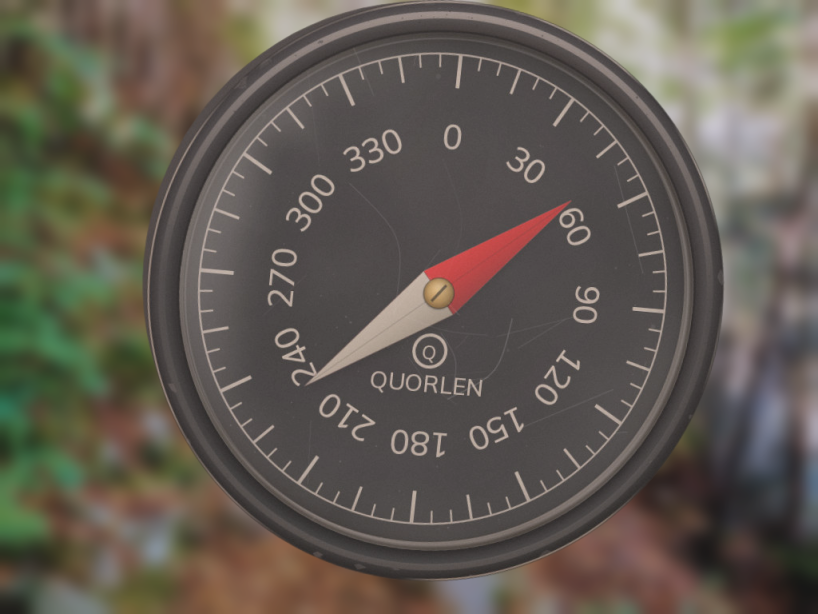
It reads 50; °
